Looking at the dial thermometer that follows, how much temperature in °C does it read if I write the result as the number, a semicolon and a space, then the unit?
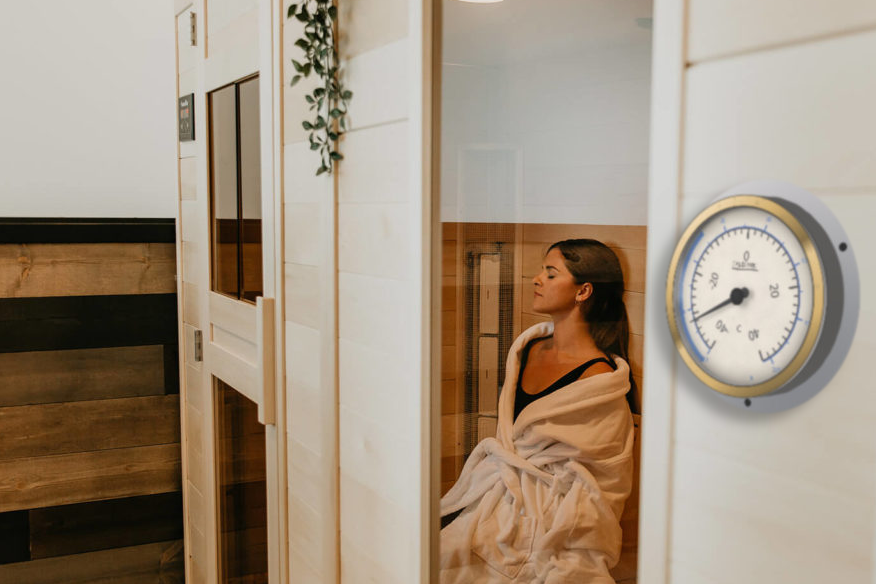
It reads -32; °C
